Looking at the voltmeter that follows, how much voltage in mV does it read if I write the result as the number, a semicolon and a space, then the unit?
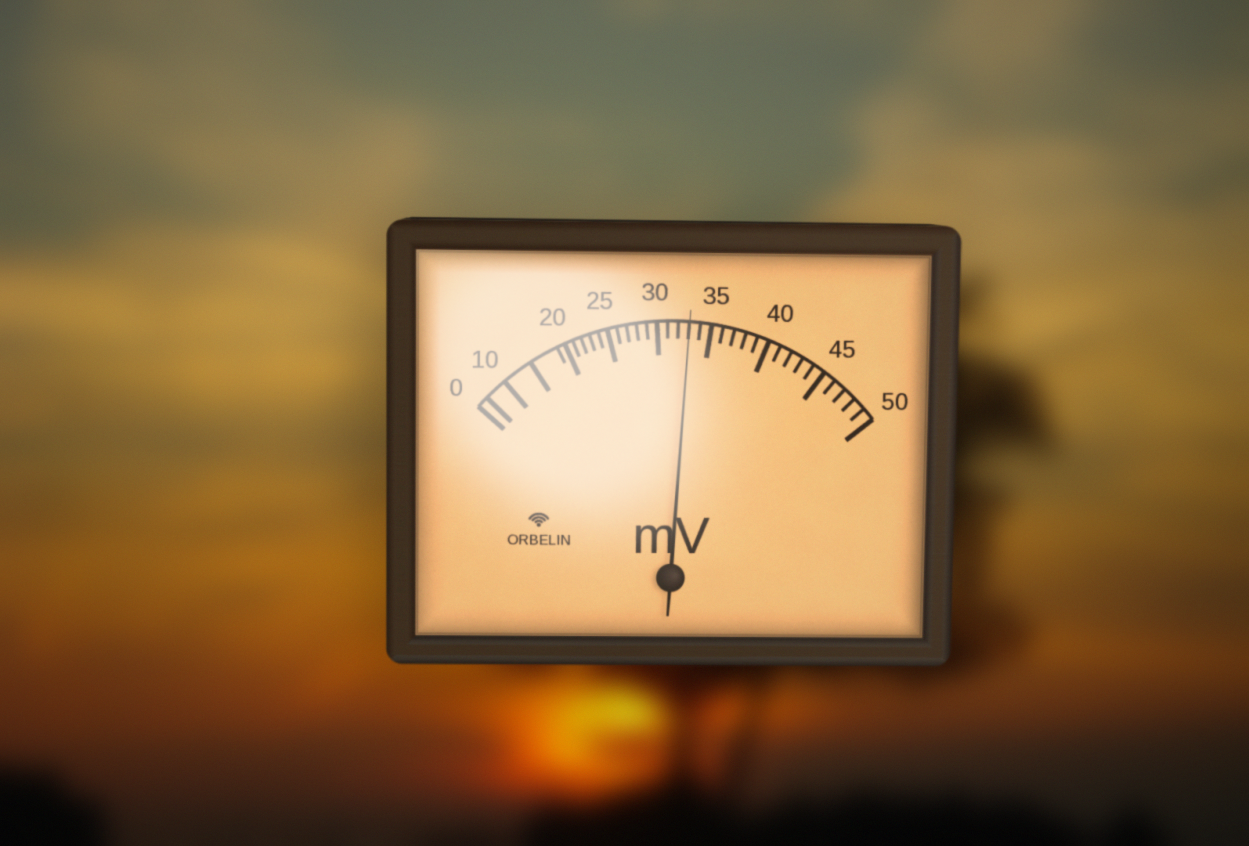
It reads 33; mV
